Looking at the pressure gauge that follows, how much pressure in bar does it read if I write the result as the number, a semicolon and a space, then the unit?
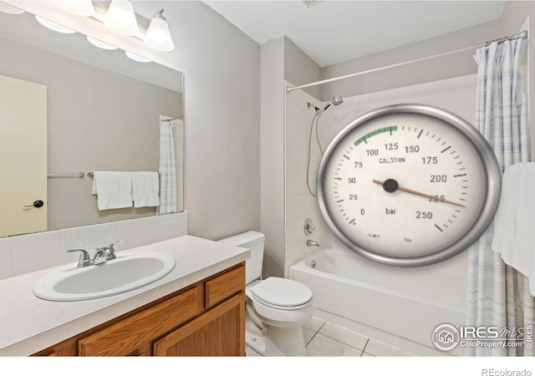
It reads 225; bar
